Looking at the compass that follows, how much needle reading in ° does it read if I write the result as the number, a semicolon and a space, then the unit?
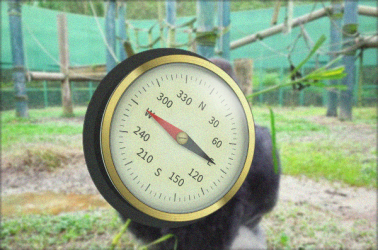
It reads 270; °
